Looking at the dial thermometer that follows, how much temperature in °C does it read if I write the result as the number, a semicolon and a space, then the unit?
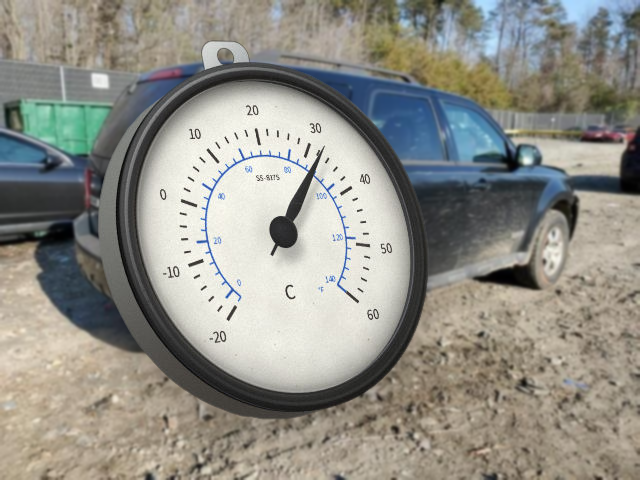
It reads 32; °C
